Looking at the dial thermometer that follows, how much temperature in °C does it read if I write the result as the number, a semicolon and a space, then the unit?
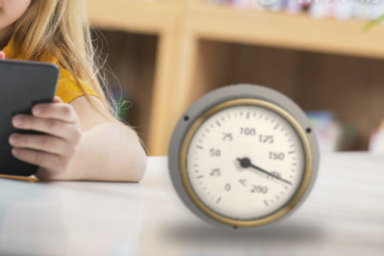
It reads 175; °C
